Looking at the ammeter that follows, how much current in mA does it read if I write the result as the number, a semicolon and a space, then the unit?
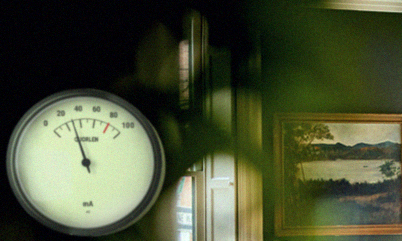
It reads 30; mA
